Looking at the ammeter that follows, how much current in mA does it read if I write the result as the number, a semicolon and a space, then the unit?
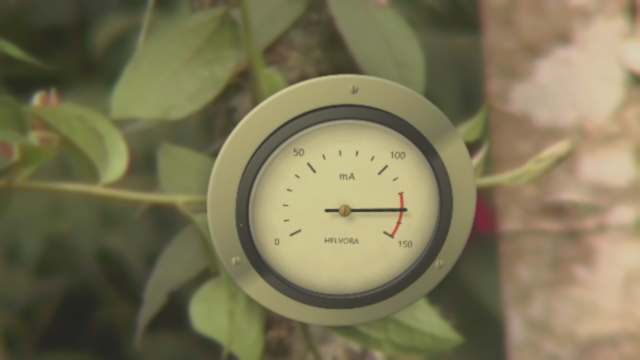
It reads 130; mA
